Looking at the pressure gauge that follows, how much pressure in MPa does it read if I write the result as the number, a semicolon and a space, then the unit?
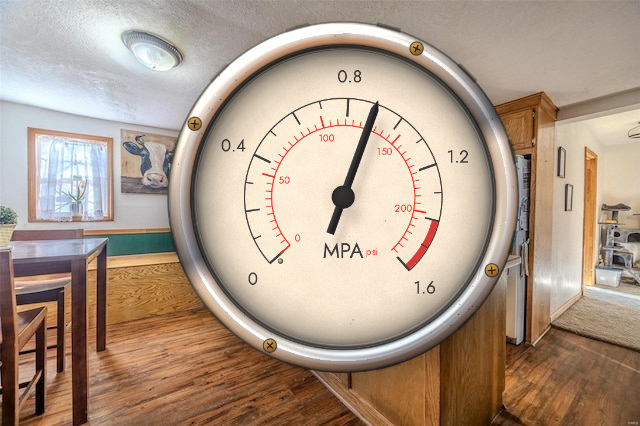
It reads 0.9; MPa
